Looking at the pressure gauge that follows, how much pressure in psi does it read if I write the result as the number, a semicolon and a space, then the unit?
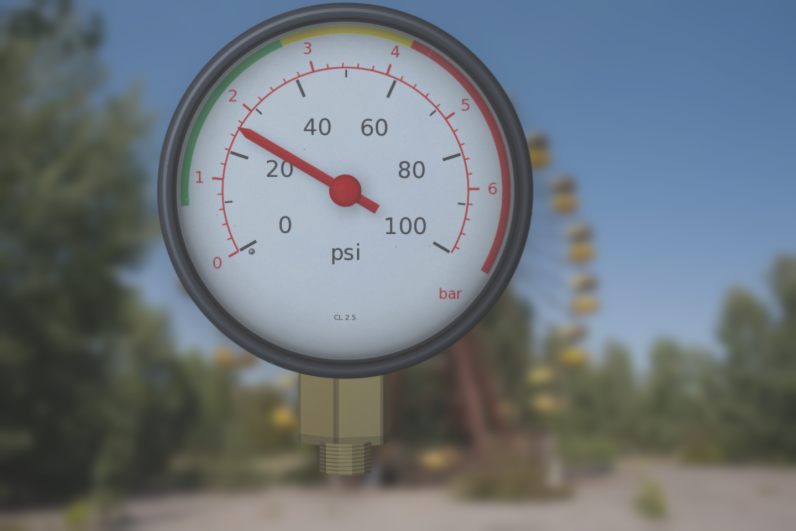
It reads 25; psi
